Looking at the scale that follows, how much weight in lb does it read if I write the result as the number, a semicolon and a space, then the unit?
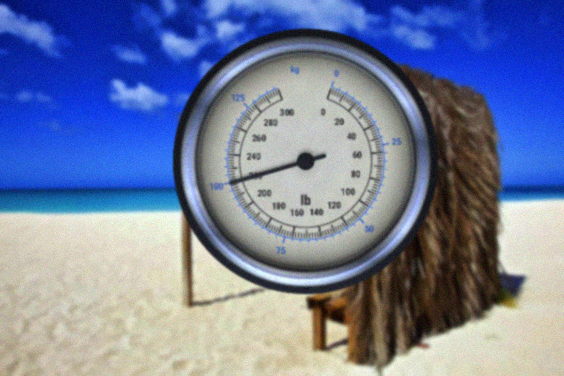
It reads 220; lb
